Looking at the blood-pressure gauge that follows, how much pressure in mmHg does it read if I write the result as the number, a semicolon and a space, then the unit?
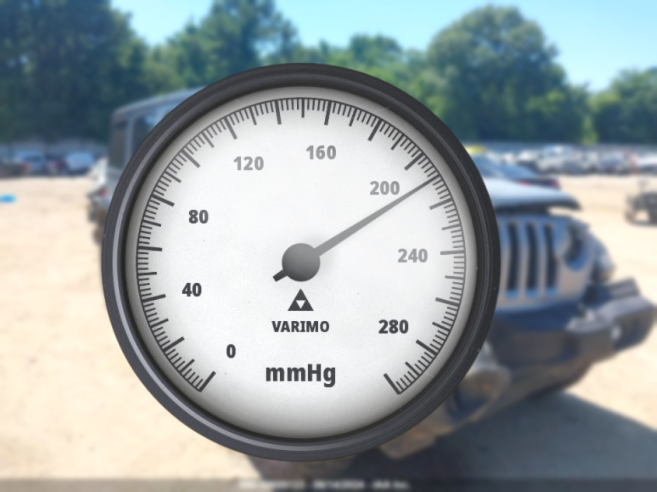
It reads 210; mmHg
